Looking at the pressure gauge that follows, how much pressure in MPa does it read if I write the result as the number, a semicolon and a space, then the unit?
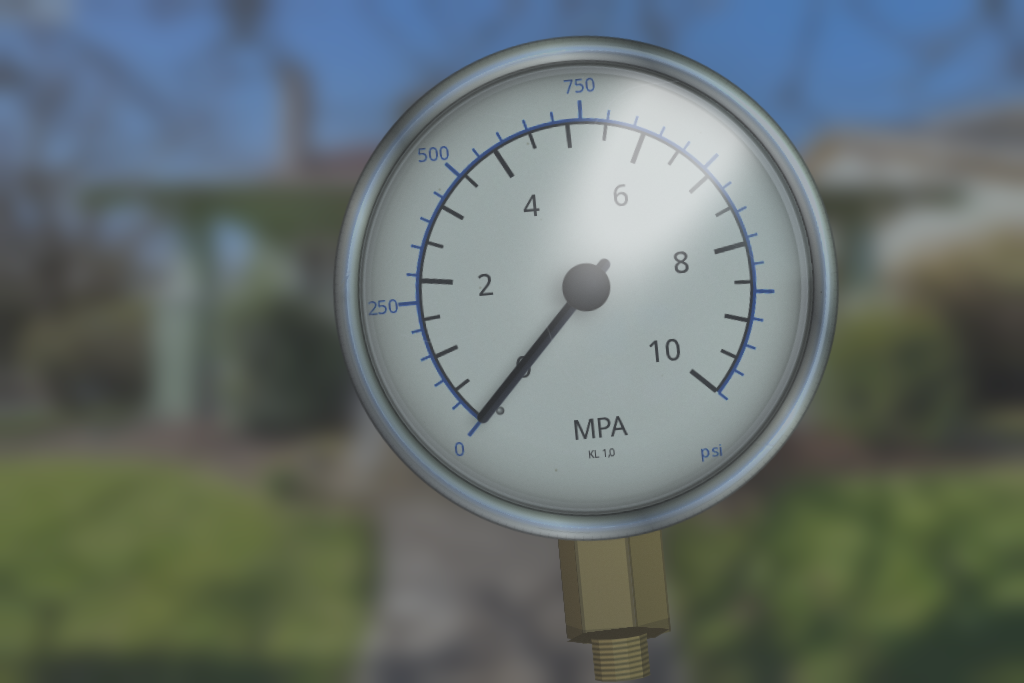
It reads 0; MPa
